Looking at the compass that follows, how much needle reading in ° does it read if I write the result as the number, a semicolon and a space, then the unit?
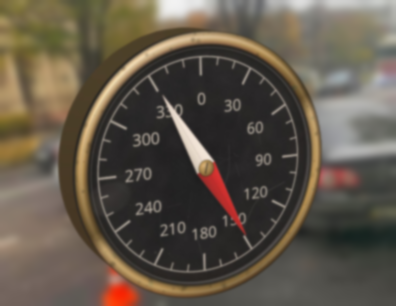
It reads 150; °
